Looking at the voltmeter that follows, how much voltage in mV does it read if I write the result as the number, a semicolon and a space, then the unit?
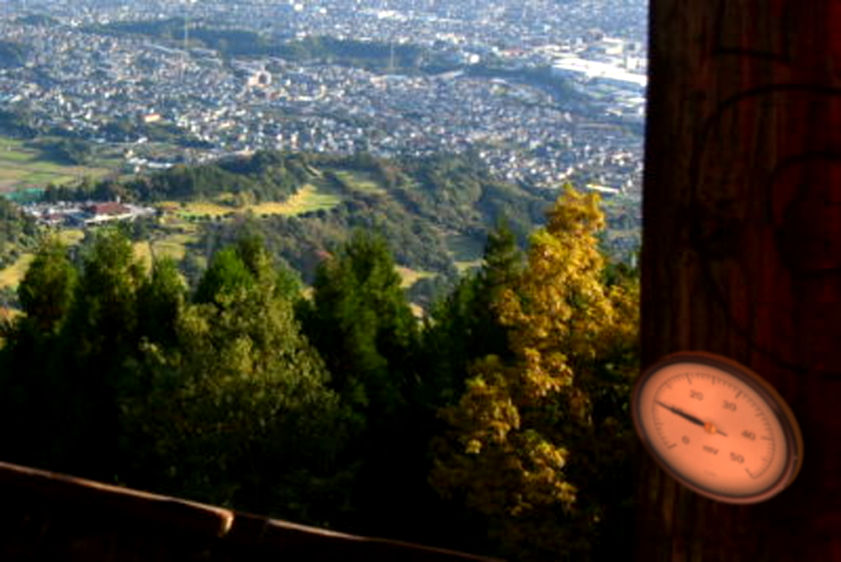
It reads 10; mV
